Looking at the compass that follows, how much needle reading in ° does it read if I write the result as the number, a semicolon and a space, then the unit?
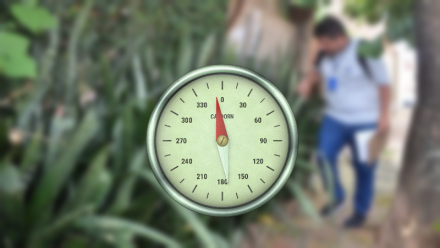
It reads 352.5; °
